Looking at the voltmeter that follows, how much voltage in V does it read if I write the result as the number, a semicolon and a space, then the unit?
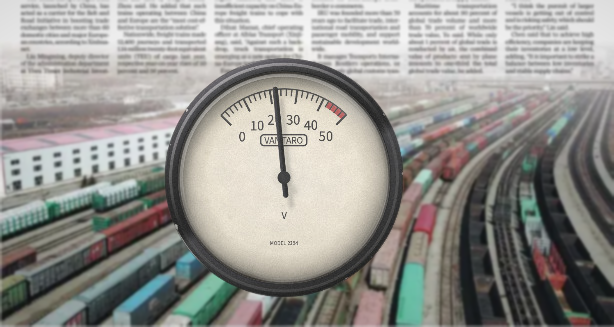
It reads 22; V
